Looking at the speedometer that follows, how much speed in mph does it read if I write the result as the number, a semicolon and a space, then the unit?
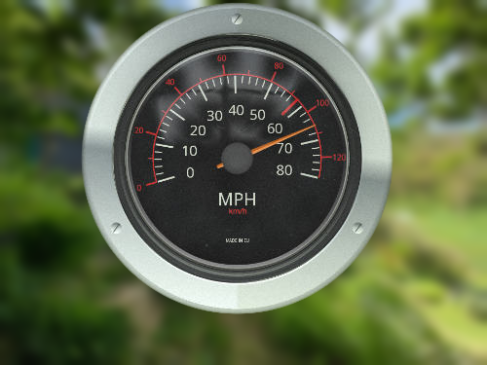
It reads 66; mph
